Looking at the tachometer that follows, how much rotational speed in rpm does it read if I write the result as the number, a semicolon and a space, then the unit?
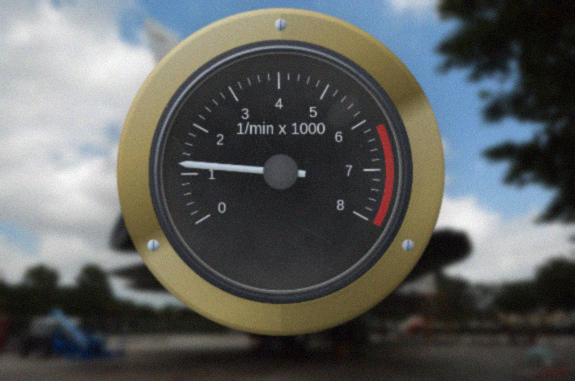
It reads 1200; rpm
